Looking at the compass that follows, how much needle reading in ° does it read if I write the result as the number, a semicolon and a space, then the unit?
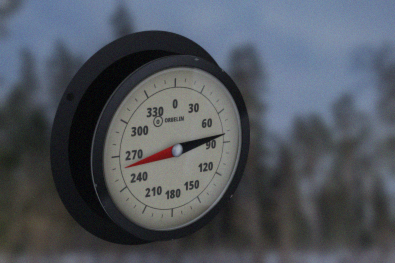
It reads 260; °
